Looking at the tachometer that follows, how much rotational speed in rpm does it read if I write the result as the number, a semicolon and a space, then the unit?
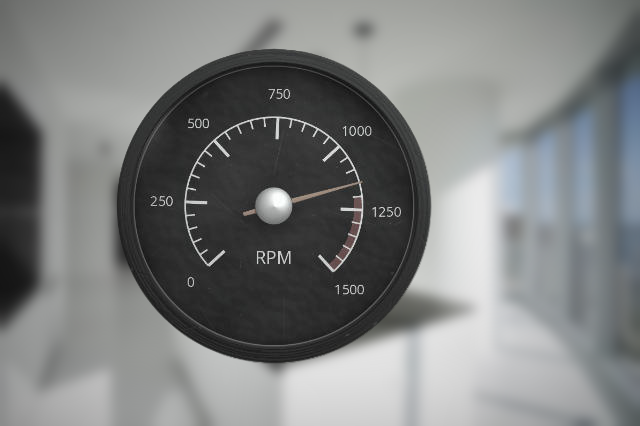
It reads 1150; rpm
